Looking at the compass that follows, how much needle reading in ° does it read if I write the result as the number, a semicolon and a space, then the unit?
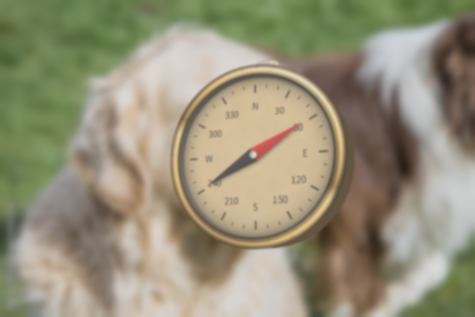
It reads 60; °
